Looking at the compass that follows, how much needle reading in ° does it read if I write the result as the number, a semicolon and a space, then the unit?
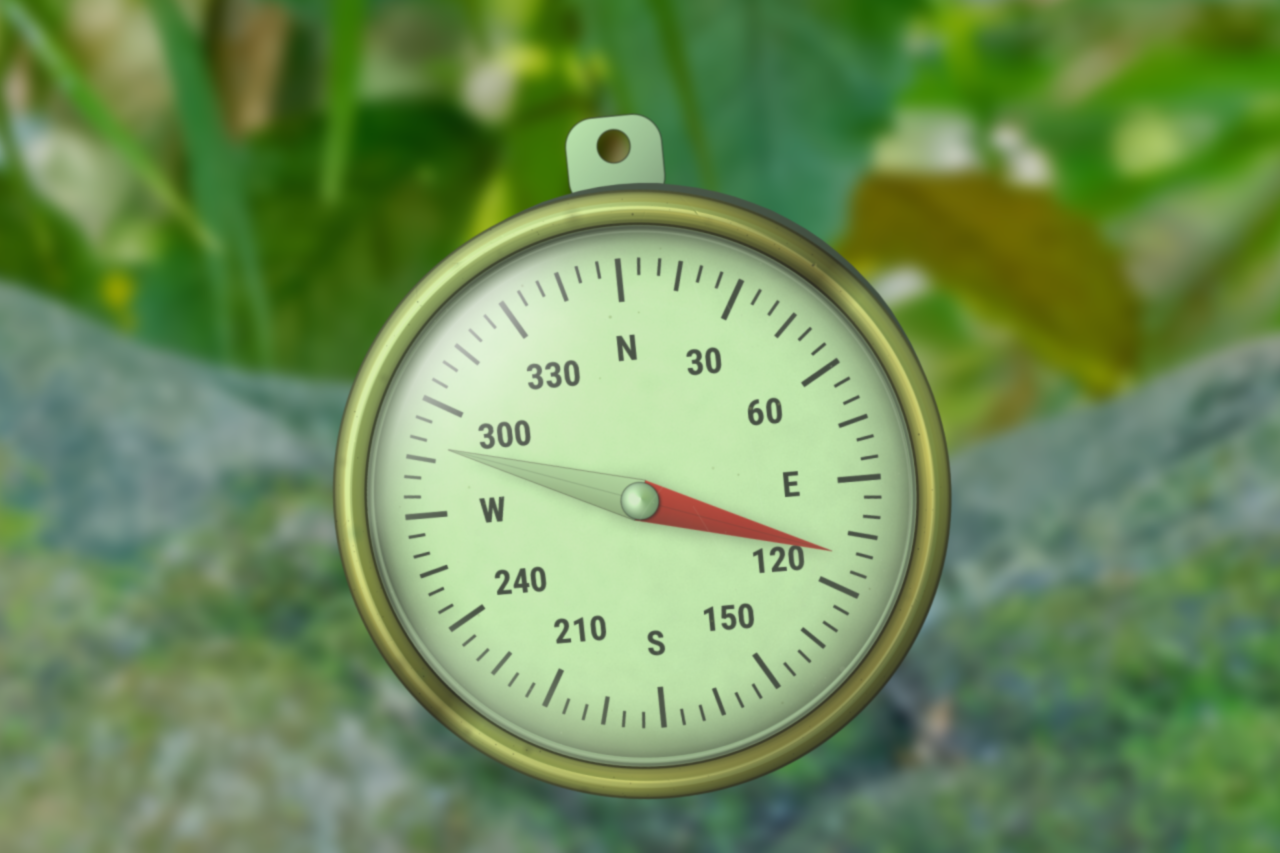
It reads 110; °
